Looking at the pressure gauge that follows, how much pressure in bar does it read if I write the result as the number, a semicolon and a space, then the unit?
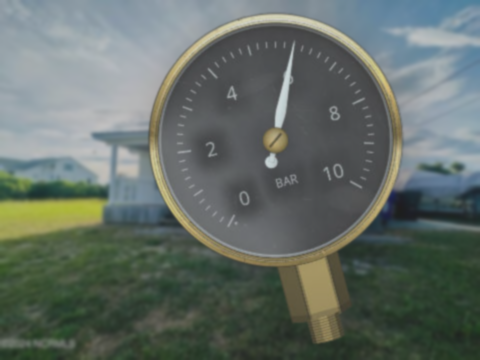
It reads 6; bar
